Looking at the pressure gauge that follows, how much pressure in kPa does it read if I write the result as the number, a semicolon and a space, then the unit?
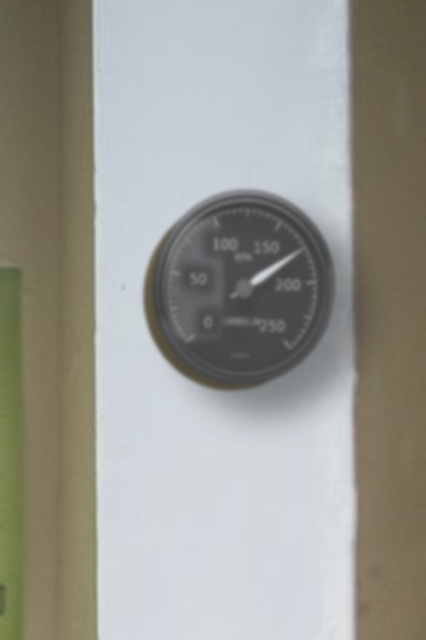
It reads 175; kPa
